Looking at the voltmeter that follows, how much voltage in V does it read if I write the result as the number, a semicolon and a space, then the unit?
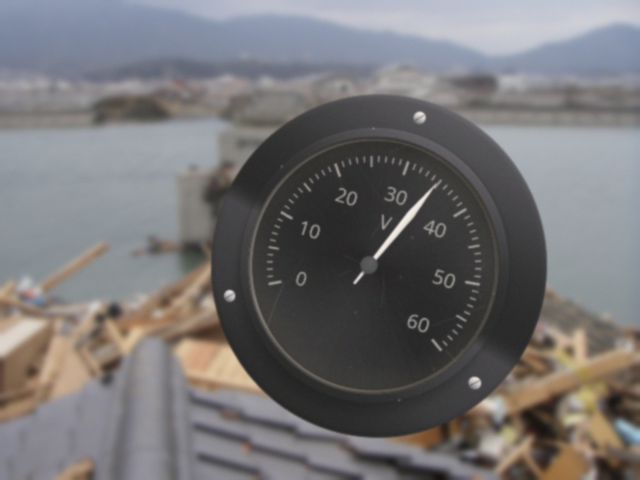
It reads 35; V
